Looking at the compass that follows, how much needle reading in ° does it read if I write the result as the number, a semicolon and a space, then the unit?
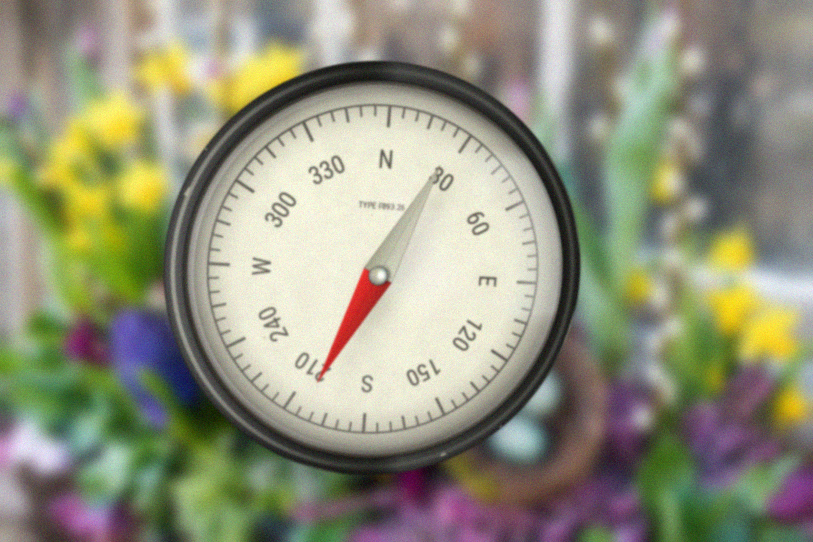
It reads 205; °
